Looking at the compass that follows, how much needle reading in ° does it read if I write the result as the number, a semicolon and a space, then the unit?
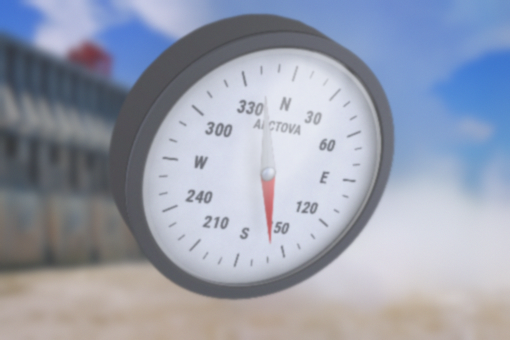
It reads 160; °
